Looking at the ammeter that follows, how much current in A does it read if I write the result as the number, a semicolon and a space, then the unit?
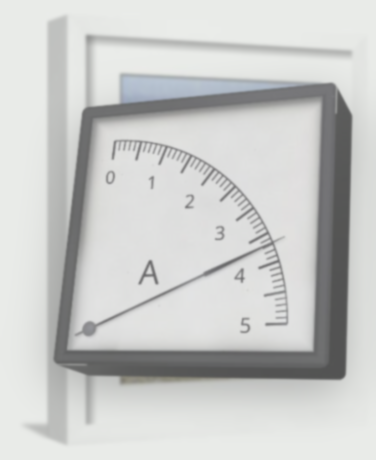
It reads 3.7; A
